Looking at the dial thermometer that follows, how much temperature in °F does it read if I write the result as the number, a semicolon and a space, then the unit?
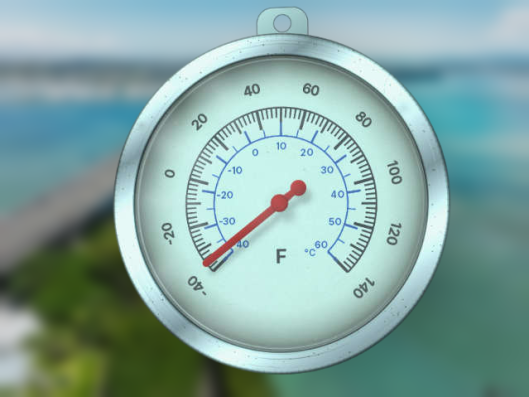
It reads -36; °F
